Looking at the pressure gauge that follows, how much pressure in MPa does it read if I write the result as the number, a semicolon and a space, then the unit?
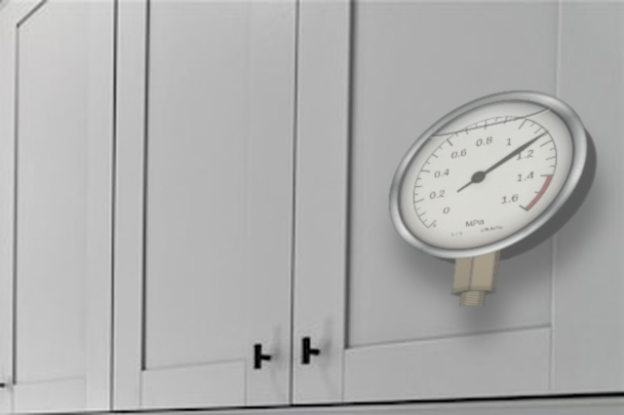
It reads 1.15; MPa
